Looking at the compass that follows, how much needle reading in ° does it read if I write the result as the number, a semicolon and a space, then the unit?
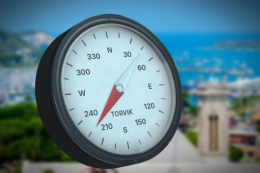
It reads 225; °
